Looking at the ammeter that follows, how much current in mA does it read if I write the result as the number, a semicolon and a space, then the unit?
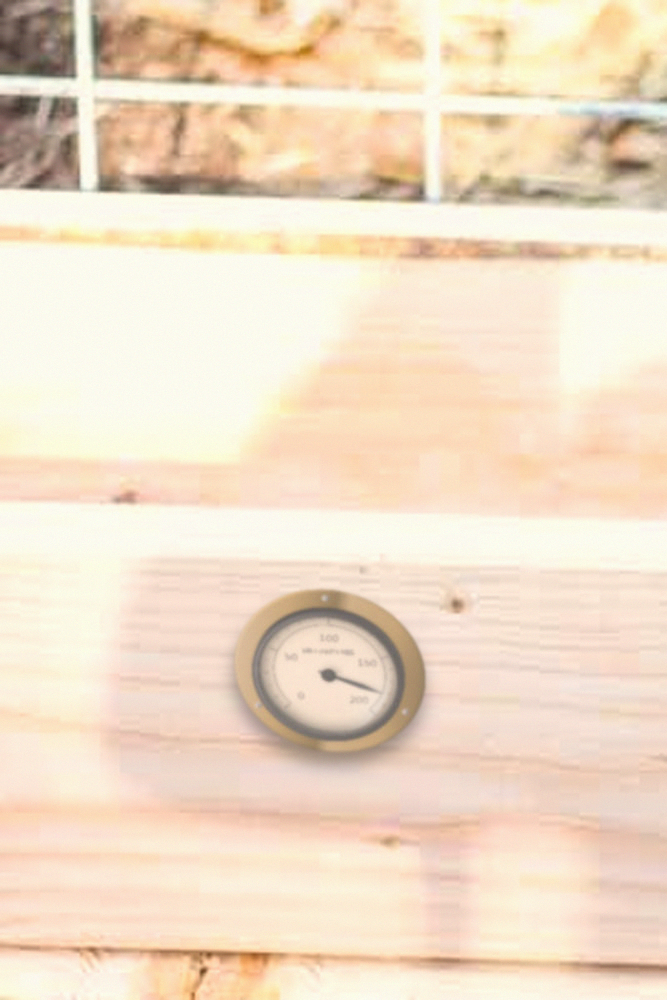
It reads 180; mA
